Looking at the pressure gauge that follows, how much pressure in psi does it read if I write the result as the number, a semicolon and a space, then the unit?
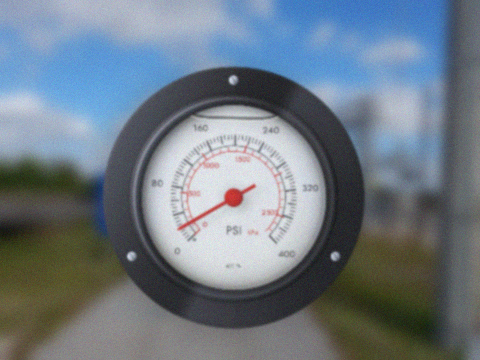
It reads 20; psi
